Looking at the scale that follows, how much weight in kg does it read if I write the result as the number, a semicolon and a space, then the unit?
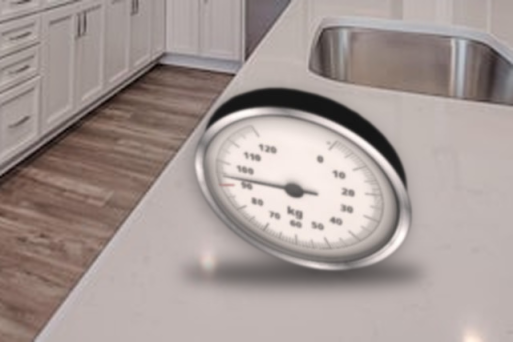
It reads 95; kg
